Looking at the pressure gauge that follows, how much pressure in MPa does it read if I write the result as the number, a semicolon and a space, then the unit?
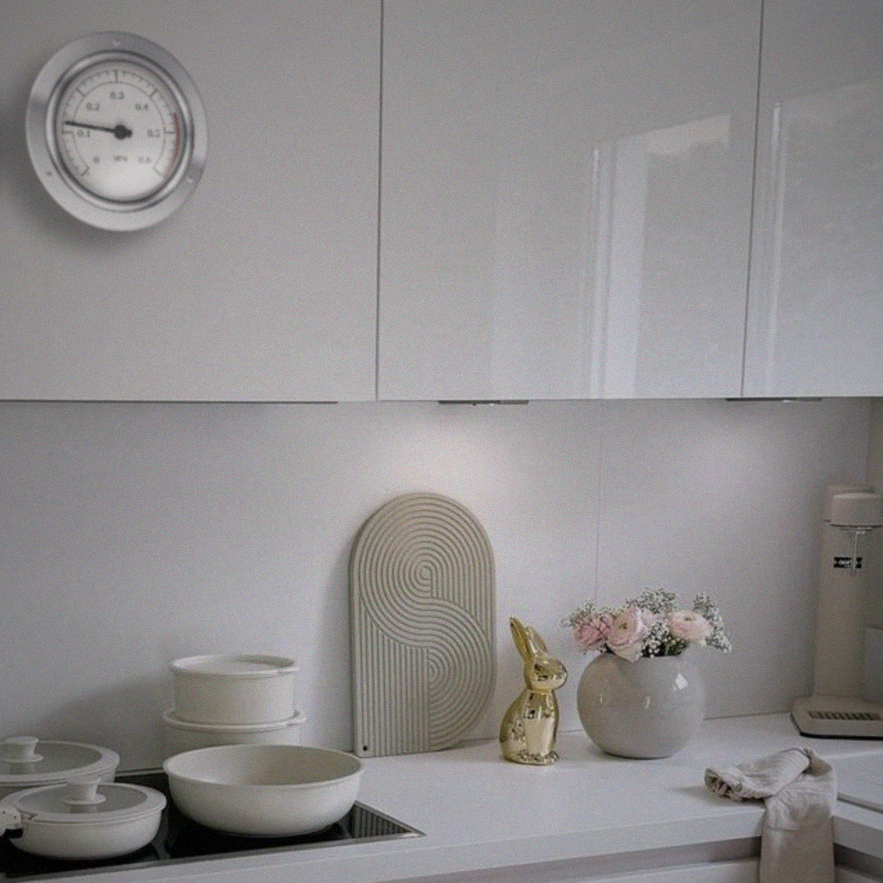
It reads 0.12; MPa
